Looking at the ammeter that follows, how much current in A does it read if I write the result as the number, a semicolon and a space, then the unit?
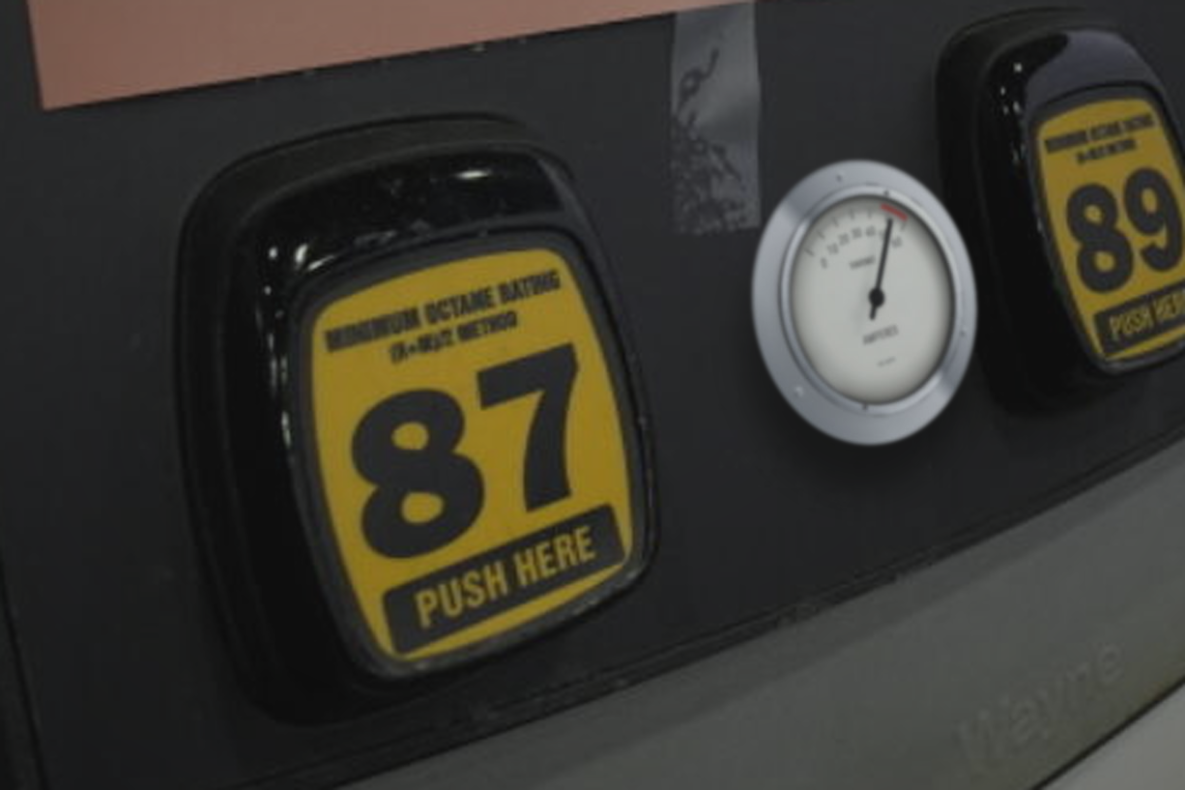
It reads 50; A
